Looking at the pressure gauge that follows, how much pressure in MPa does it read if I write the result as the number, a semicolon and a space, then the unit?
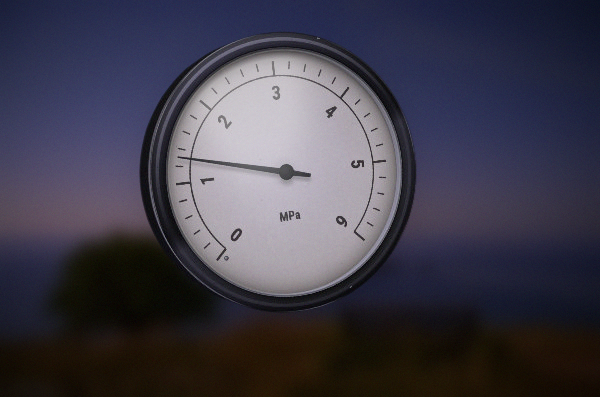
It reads 1.3; MPa
